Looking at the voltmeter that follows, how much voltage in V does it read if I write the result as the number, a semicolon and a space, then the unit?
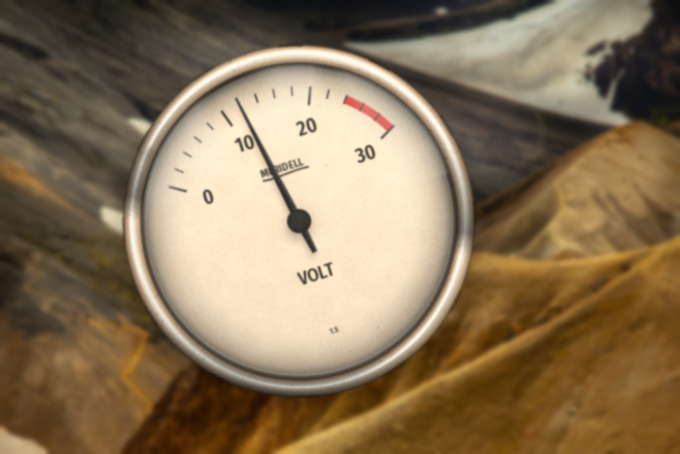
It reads 12; V
